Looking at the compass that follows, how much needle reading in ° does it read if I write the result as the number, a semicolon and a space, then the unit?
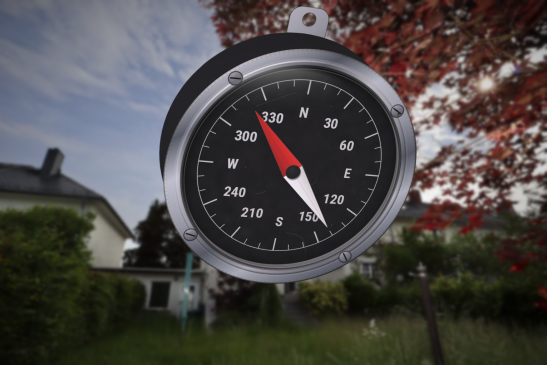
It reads 320; °
